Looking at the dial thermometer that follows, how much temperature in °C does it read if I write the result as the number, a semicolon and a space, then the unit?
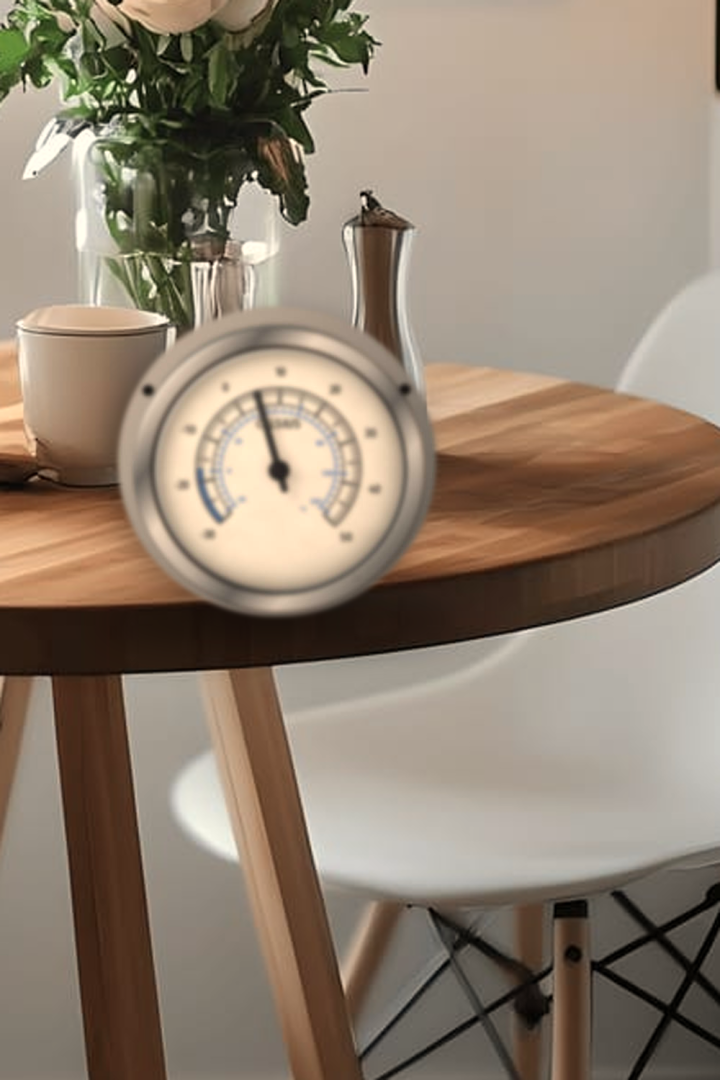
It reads 5; °C
